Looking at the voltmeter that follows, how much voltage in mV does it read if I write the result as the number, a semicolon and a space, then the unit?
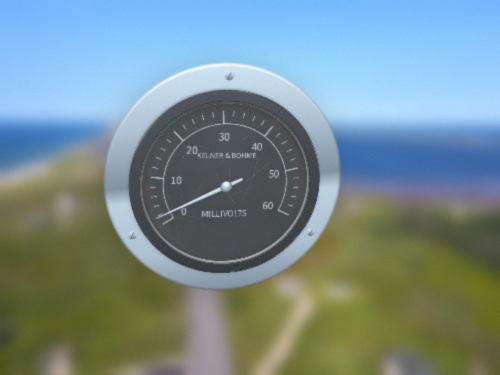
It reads 2; mV
